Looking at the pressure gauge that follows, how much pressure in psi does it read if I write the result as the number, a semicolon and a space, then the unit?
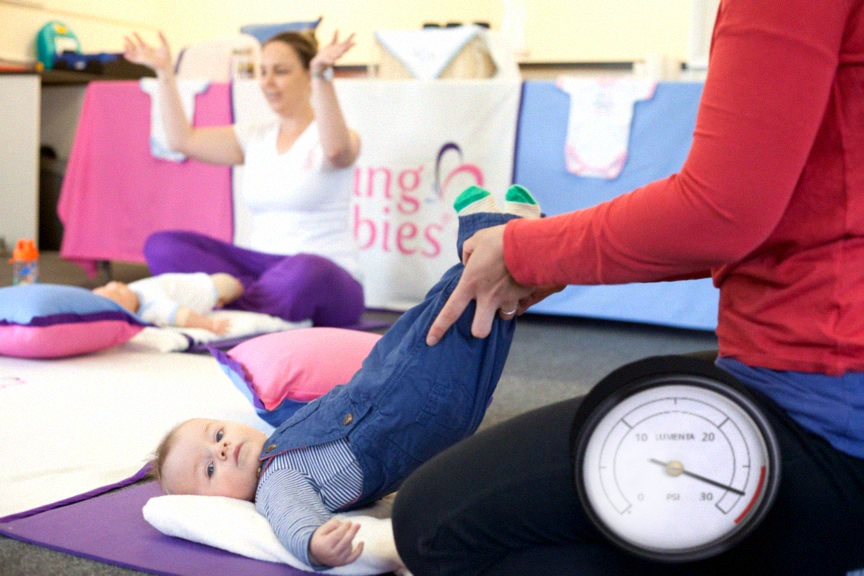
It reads 27.5; psi
